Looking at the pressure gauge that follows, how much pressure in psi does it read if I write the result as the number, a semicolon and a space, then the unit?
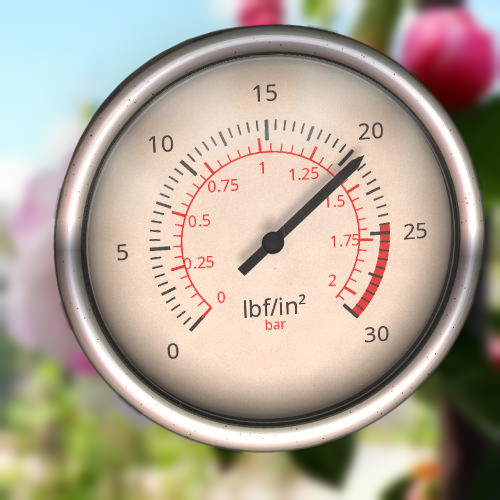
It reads 20.5; psi
